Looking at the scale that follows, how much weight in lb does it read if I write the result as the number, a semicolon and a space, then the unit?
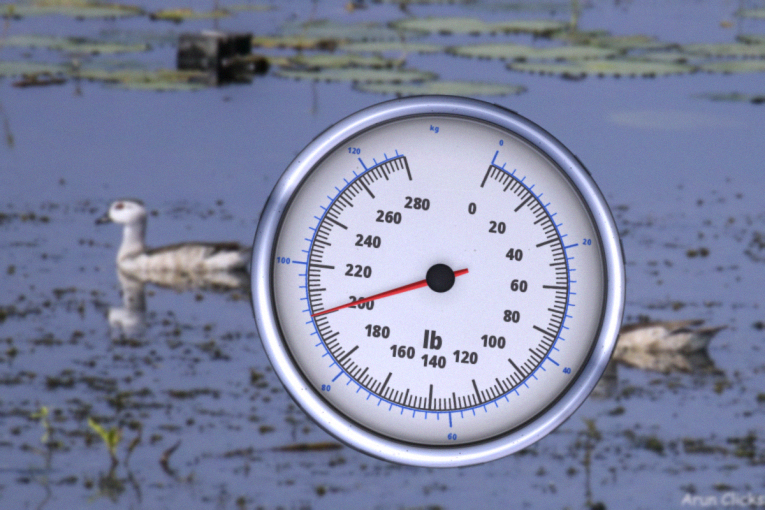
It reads 200; lb
